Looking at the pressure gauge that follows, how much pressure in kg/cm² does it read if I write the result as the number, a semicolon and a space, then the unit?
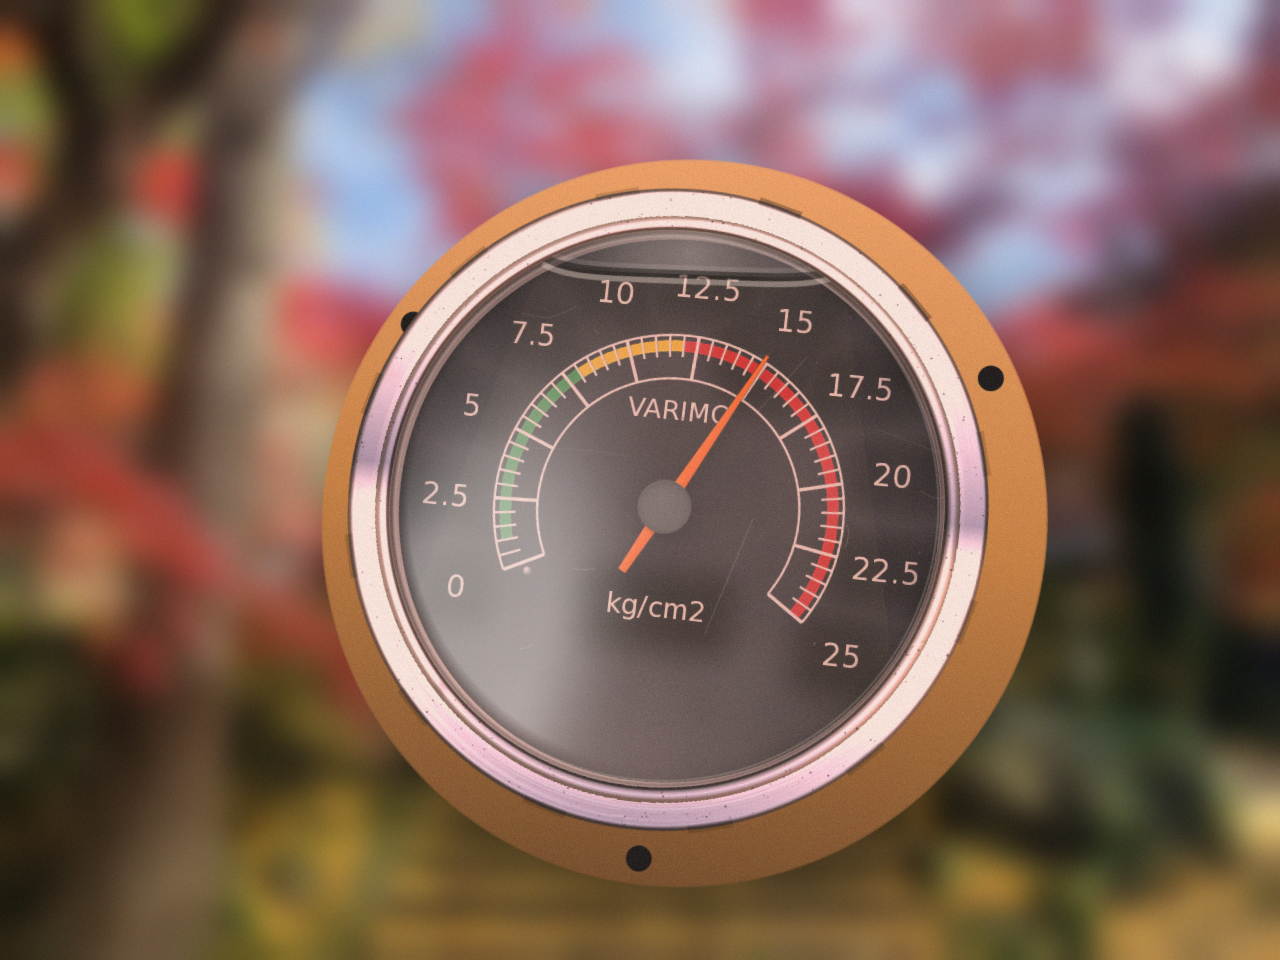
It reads 15; kg/cm²
